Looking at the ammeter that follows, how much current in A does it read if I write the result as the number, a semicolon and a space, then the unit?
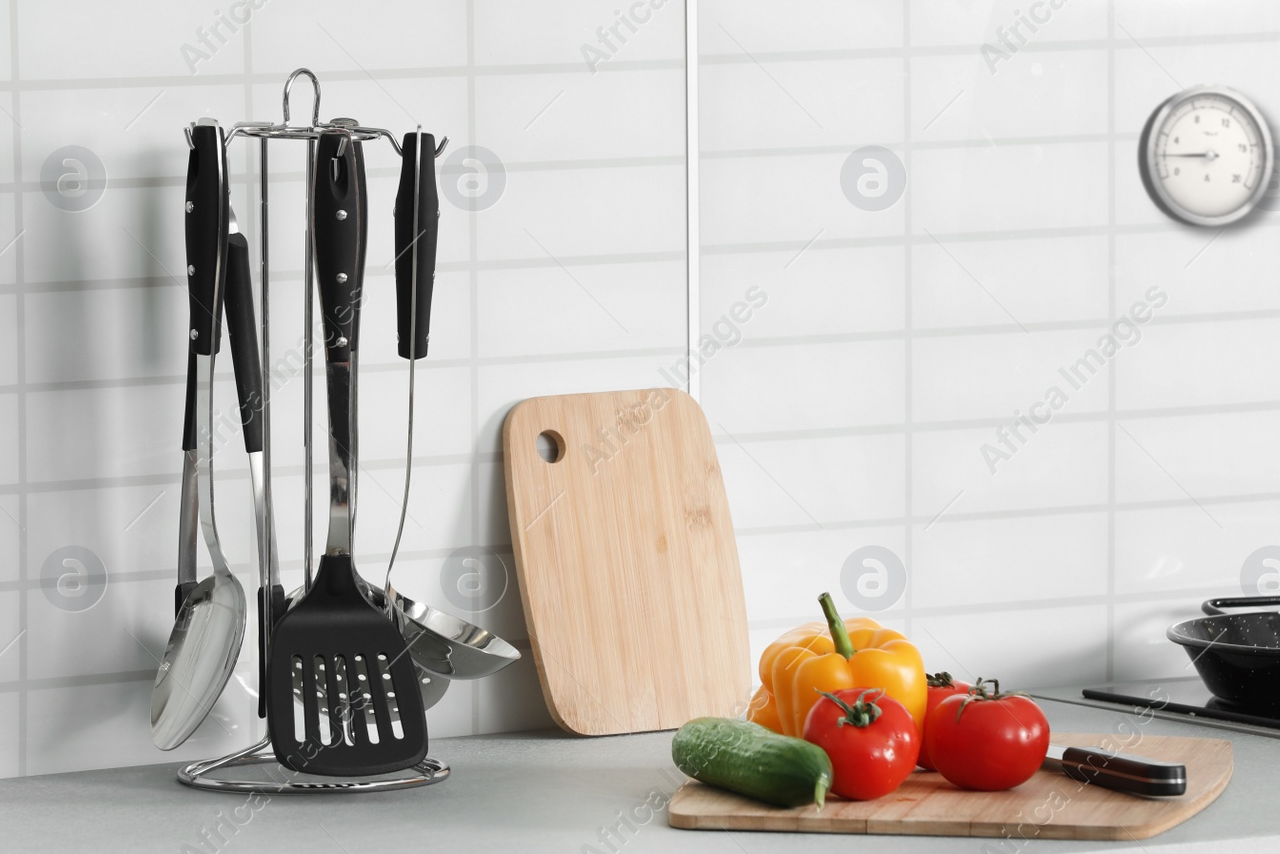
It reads 2; A
